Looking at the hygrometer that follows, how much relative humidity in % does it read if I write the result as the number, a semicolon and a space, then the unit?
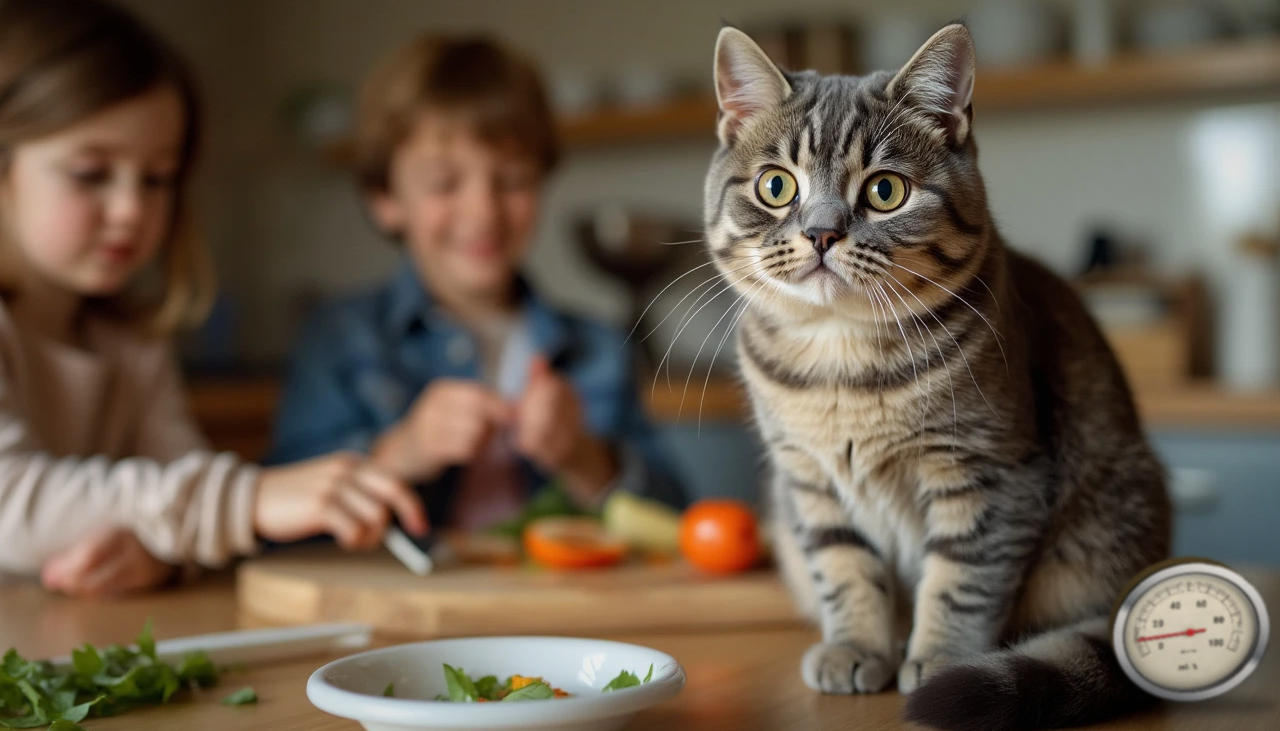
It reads 10; %
